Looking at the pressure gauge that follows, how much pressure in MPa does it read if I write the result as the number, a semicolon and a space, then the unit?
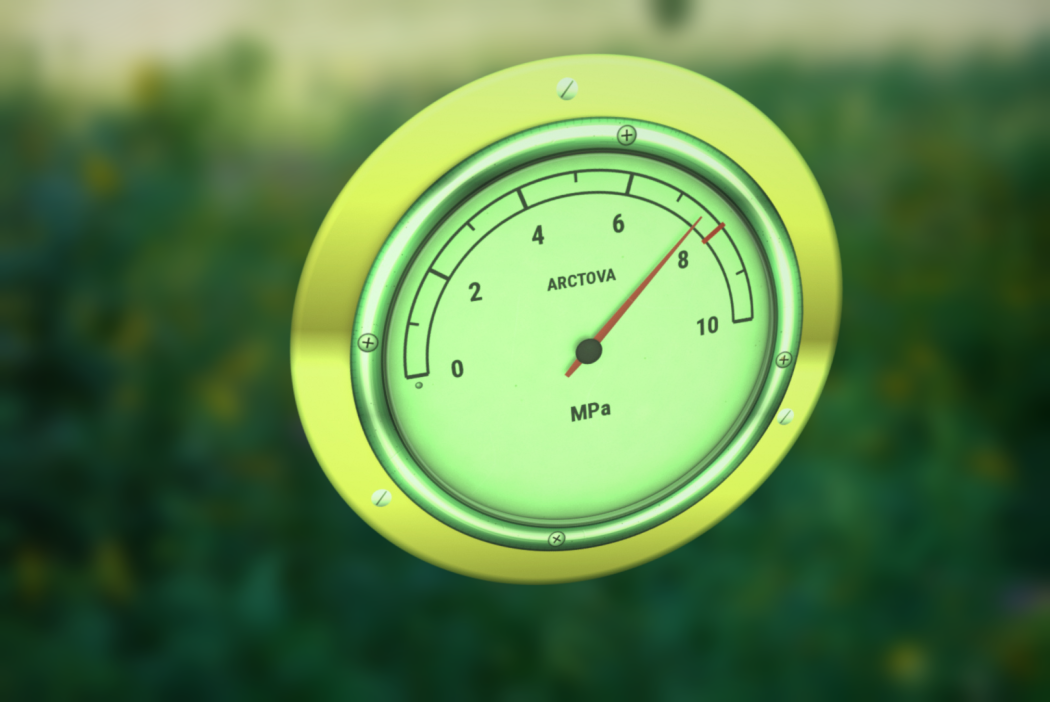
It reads 7.5; MPa
